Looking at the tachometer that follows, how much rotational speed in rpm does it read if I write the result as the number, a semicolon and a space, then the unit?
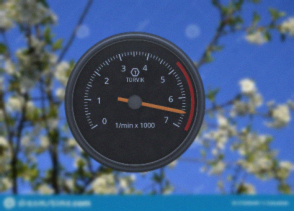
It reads 6500; rpm
